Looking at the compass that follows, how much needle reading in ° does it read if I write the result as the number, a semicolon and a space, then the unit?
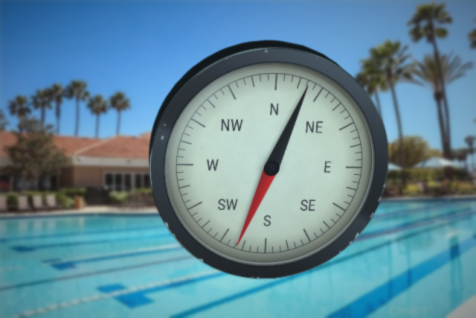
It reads 200; °
